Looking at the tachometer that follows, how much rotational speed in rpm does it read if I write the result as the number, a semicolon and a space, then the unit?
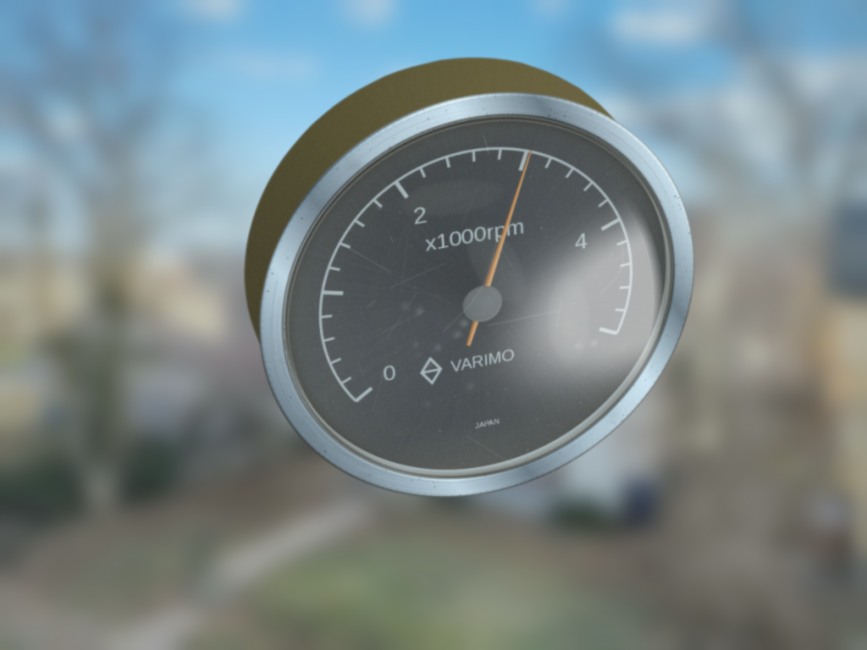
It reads 3000; rpm
